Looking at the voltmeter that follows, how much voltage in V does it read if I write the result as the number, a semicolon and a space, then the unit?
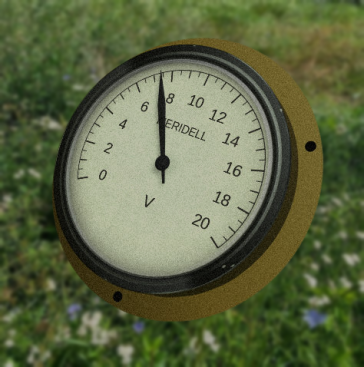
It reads 7.5; V
